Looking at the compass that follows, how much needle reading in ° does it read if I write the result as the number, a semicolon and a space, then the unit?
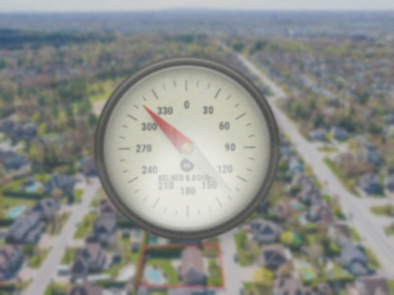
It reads 315; °
